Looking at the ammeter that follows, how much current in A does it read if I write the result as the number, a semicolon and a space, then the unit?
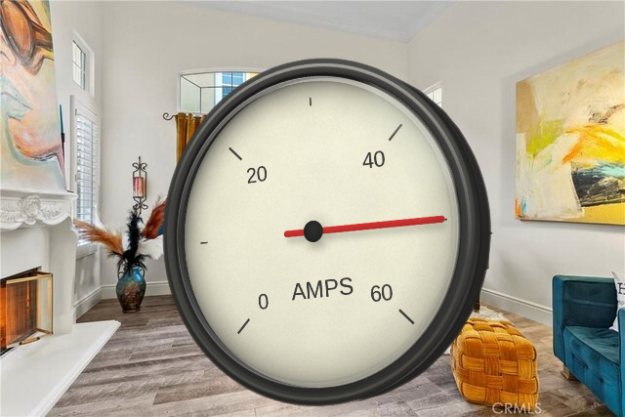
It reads 50; A
